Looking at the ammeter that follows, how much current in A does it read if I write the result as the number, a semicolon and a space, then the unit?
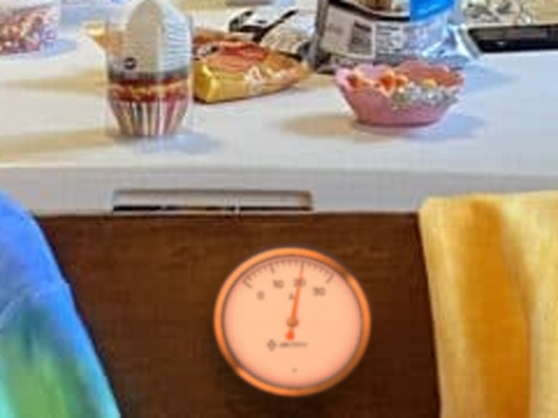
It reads 20; A
